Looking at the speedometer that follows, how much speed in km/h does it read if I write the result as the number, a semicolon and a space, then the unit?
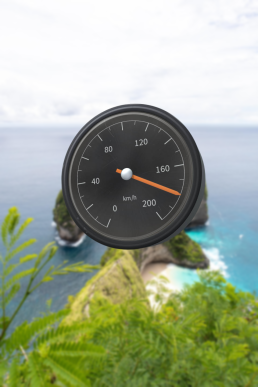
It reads 180; km/h
